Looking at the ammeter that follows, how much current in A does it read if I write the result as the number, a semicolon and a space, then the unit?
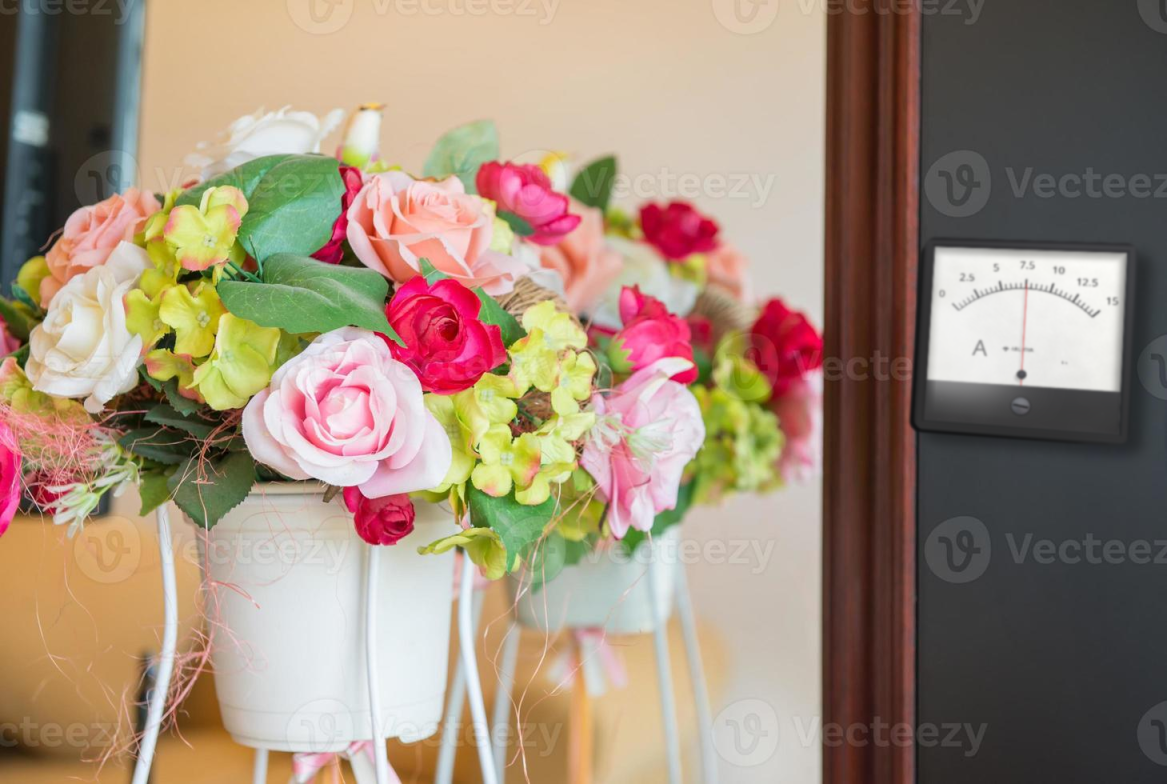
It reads 7.5; A
